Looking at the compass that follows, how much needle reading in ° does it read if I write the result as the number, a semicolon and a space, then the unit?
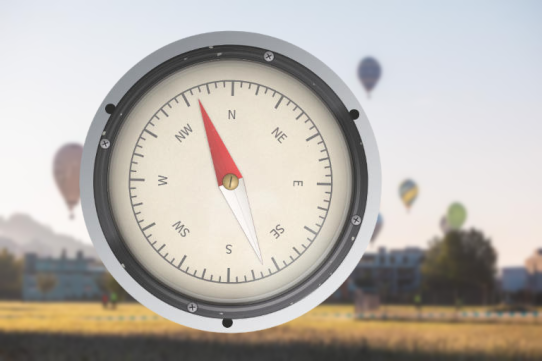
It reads 337.5; °
